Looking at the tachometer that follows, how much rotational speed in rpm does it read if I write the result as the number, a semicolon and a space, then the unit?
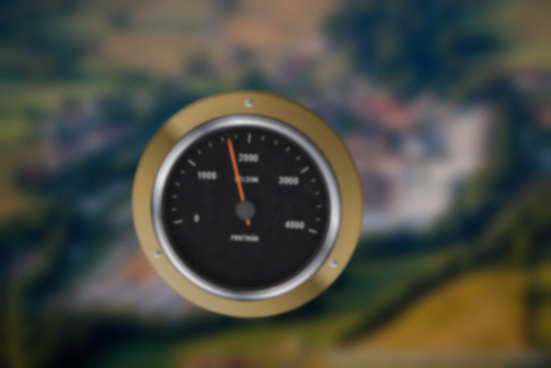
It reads 1700; rpm
